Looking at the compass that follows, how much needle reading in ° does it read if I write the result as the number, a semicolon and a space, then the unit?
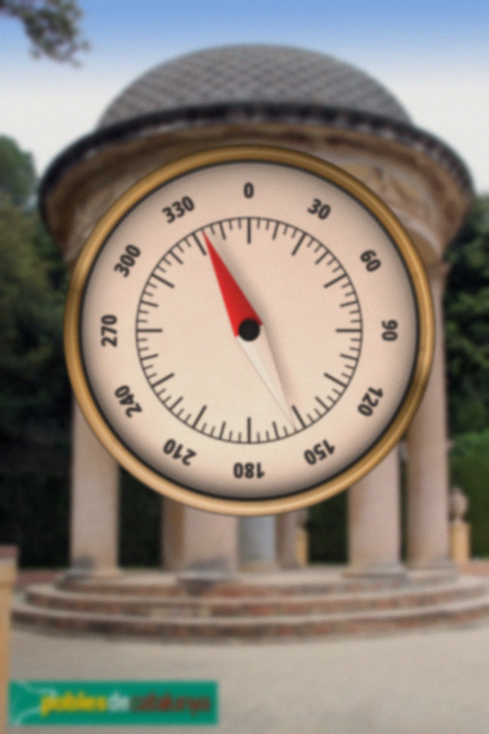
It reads 335; °
